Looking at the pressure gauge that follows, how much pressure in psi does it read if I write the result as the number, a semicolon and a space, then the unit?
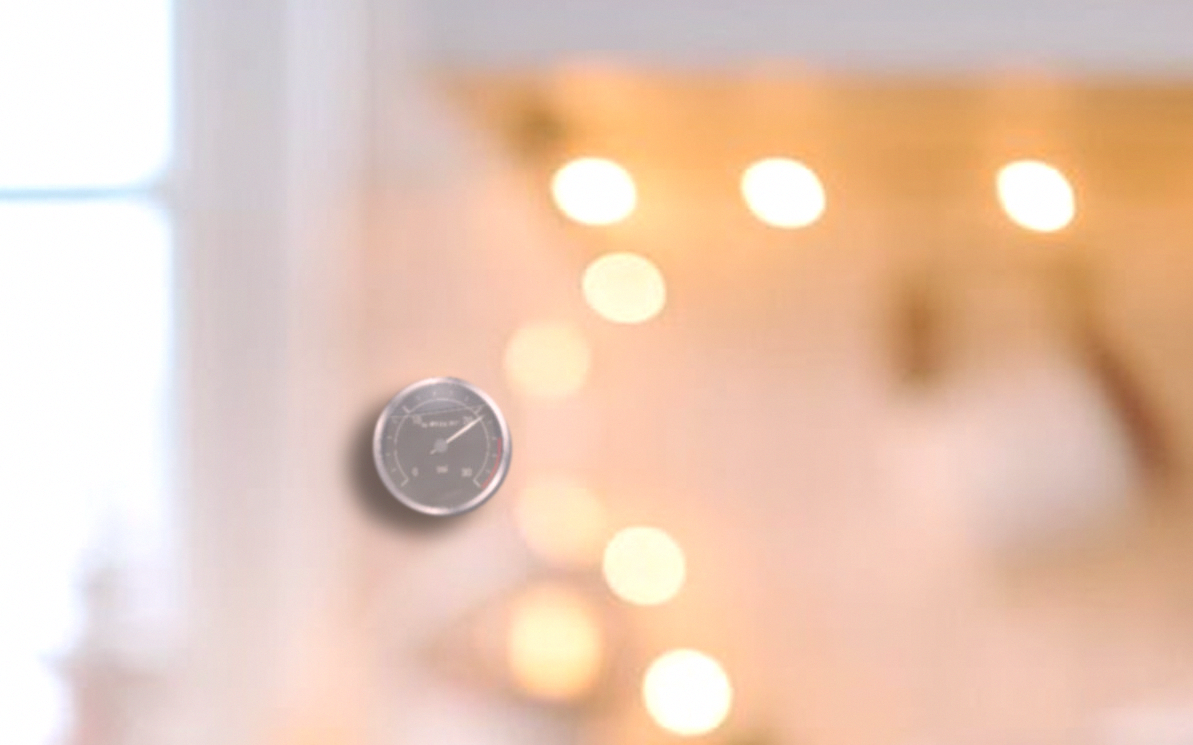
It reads 21; psi
